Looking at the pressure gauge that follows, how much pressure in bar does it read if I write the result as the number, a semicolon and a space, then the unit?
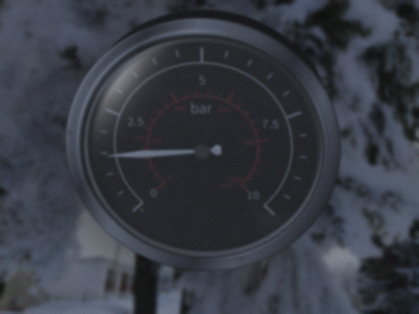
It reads 1.5; bar
